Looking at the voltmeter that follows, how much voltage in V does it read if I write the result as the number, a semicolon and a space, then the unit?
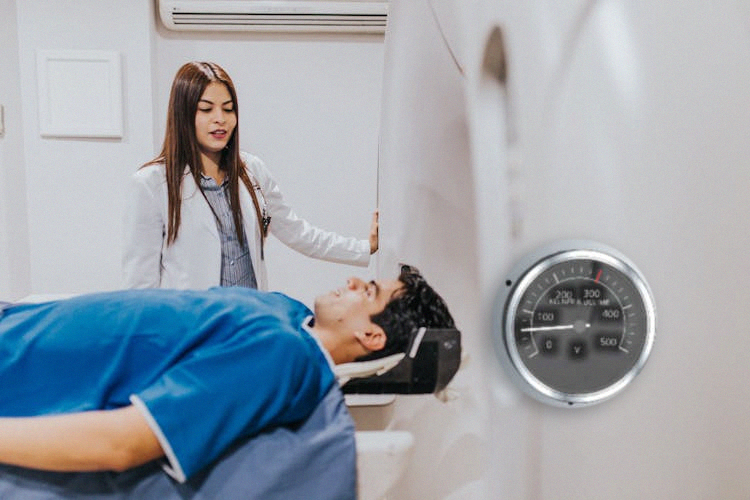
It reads 60; V
